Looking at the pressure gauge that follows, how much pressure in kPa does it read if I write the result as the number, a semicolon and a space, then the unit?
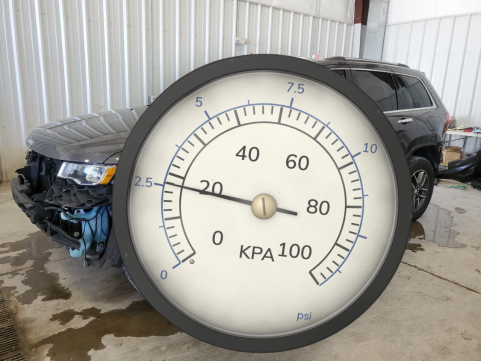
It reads 18; kPa
